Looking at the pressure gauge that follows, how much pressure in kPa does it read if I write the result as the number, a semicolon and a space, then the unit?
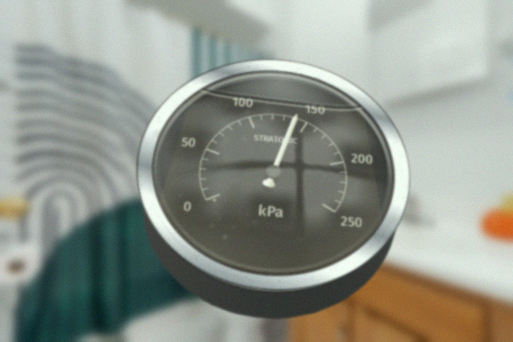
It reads 140; kPa
